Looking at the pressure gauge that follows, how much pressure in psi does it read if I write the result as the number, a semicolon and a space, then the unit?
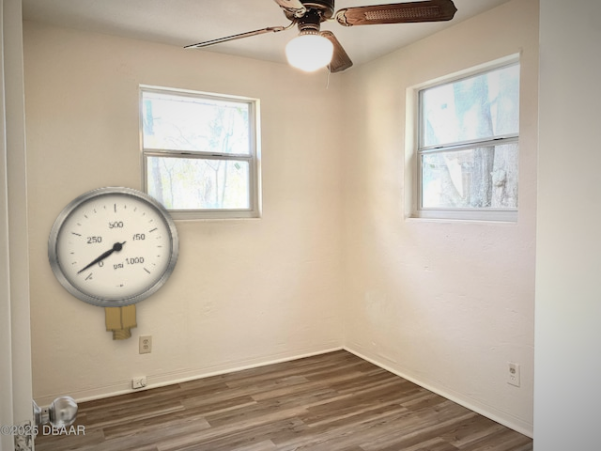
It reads 50; psi
